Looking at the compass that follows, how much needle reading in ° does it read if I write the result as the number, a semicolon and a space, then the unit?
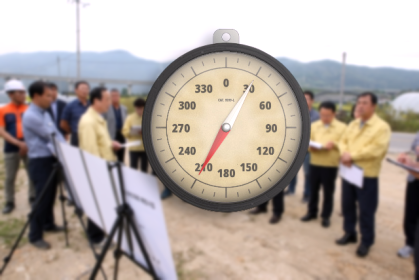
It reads 210; °
